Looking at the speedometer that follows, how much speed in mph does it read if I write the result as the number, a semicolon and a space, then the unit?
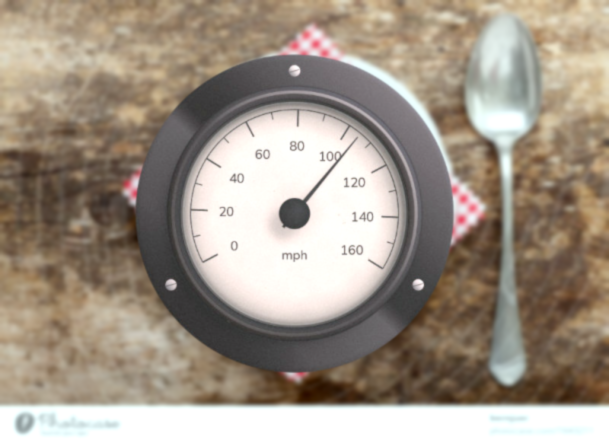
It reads 105; mph
